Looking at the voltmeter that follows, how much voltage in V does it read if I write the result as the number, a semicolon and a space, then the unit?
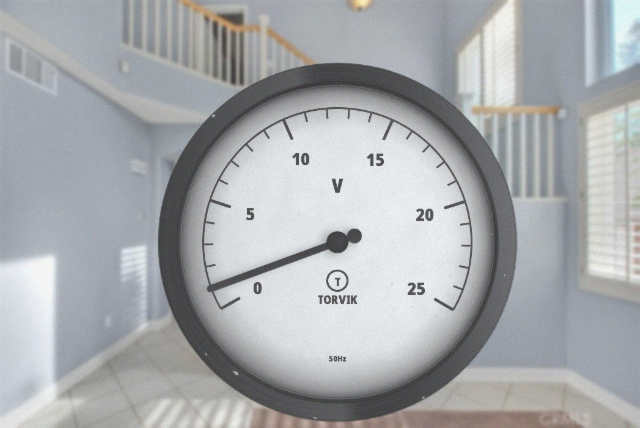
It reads 1; V
